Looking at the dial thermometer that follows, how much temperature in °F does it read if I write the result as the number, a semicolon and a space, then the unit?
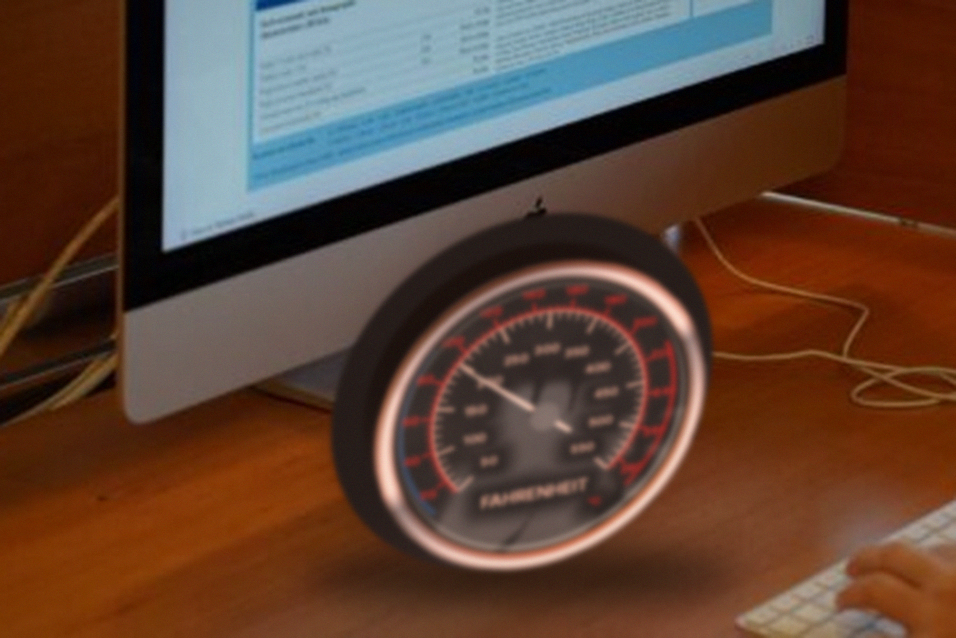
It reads 200; °F
